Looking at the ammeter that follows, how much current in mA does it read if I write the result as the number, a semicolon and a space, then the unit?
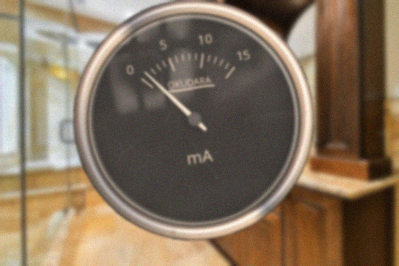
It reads 1; mA
